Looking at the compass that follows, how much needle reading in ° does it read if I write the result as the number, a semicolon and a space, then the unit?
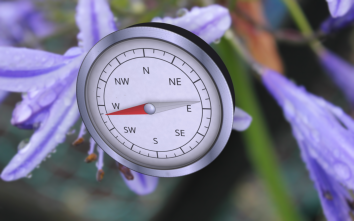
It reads 260; °
